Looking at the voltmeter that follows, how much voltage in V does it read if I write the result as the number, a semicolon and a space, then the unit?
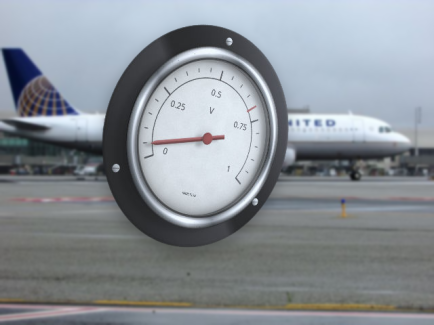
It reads 0.05; V
